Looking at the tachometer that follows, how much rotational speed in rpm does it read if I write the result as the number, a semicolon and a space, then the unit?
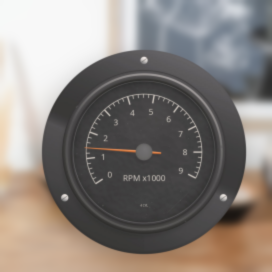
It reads 1400; rpm
